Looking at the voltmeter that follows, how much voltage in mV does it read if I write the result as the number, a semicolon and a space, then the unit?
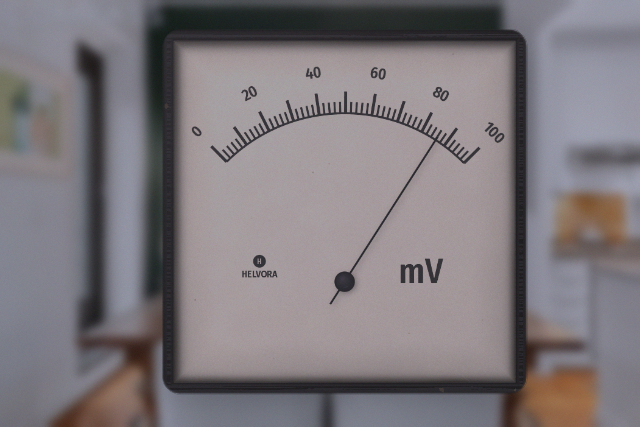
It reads 86; mV
